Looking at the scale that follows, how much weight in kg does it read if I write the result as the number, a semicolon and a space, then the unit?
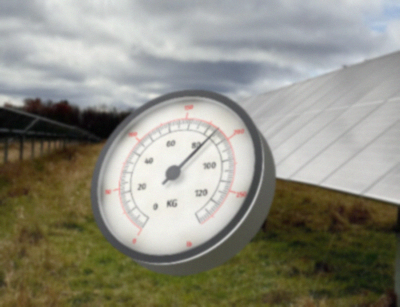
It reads 85; kg
